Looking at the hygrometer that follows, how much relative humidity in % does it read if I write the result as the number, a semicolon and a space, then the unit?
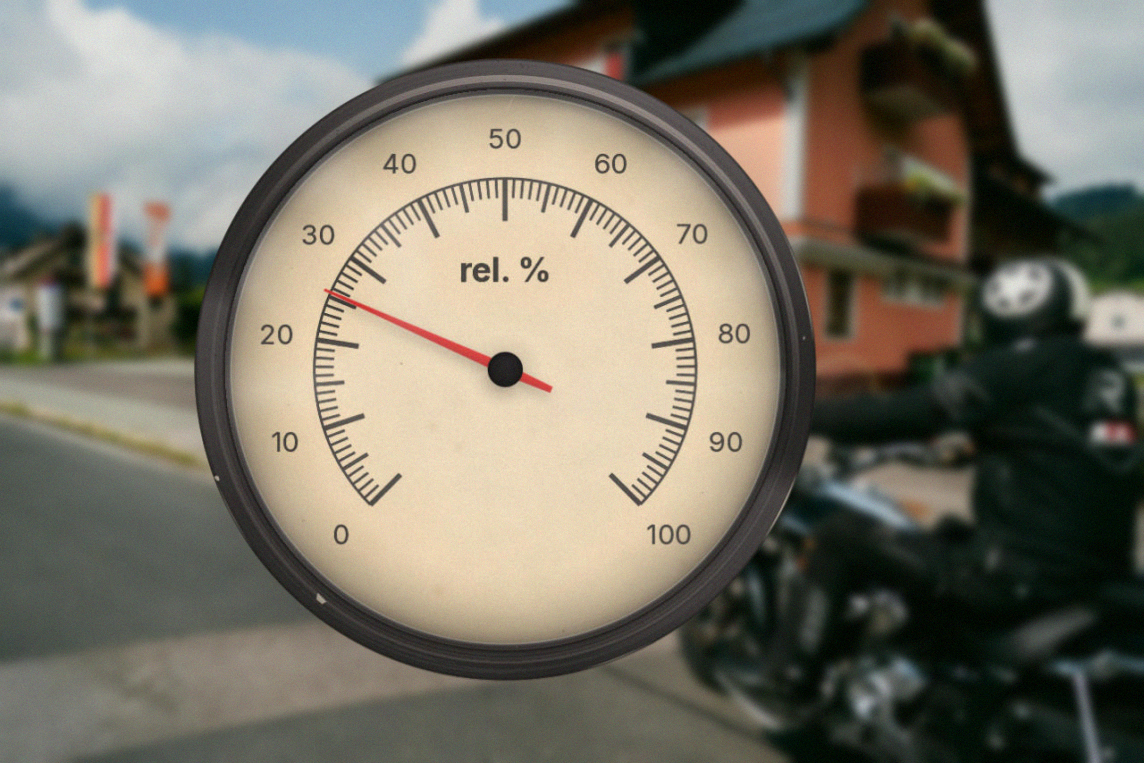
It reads 25.5; %
